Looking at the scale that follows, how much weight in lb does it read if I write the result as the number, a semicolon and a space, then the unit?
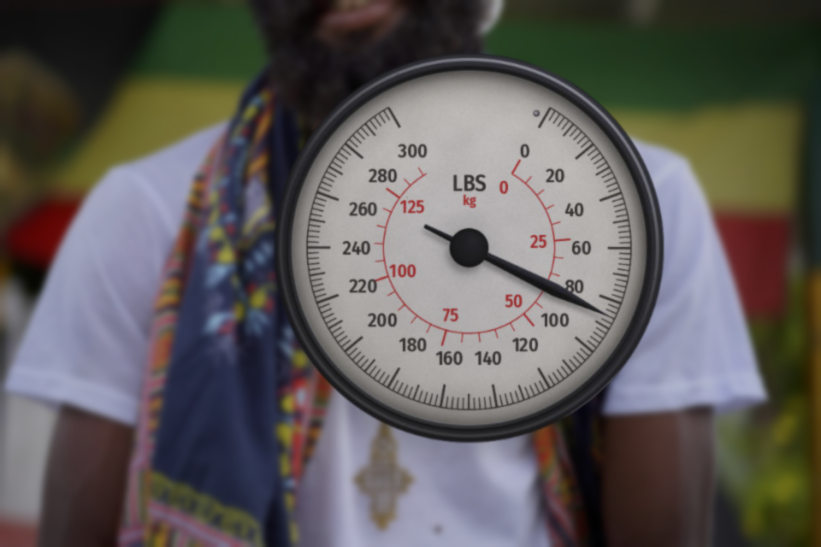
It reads 86; lb
